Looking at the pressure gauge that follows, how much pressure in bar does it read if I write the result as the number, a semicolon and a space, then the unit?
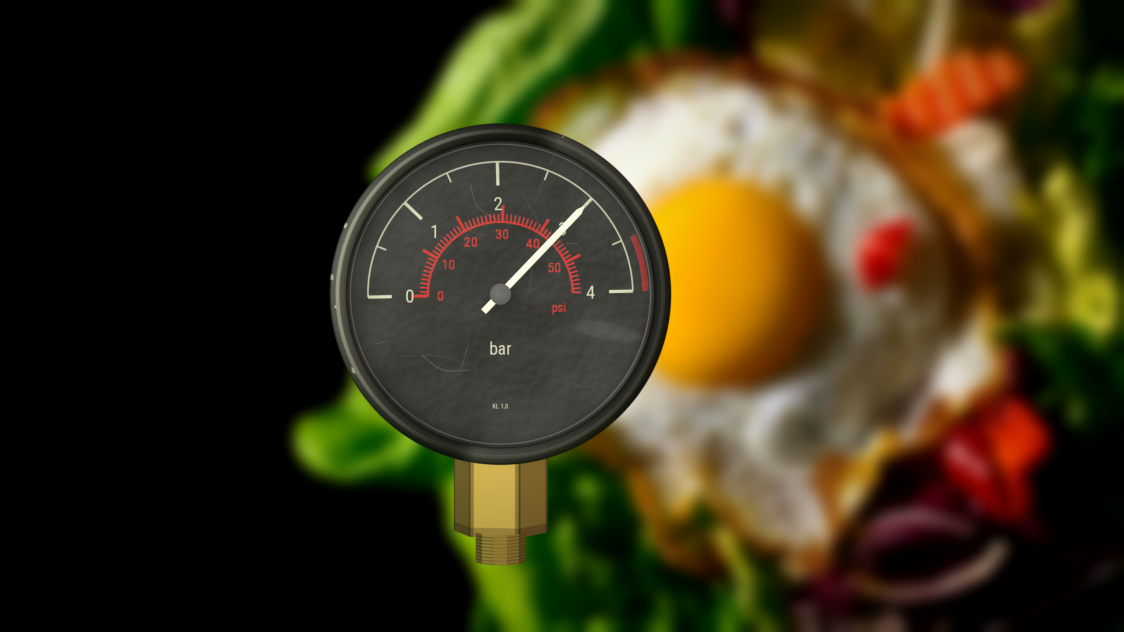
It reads 3; bar
